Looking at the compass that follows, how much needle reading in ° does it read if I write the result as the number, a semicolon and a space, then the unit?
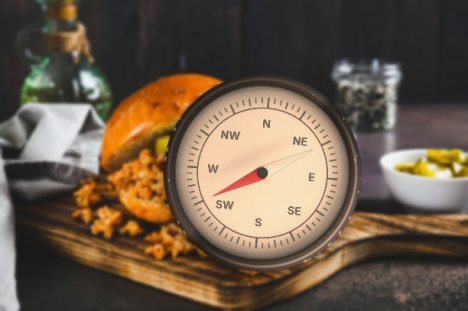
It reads 240; °
